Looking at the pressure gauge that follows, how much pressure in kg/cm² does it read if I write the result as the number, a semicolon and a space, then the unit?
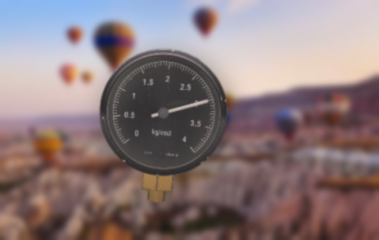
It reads 3; kg/cm²
